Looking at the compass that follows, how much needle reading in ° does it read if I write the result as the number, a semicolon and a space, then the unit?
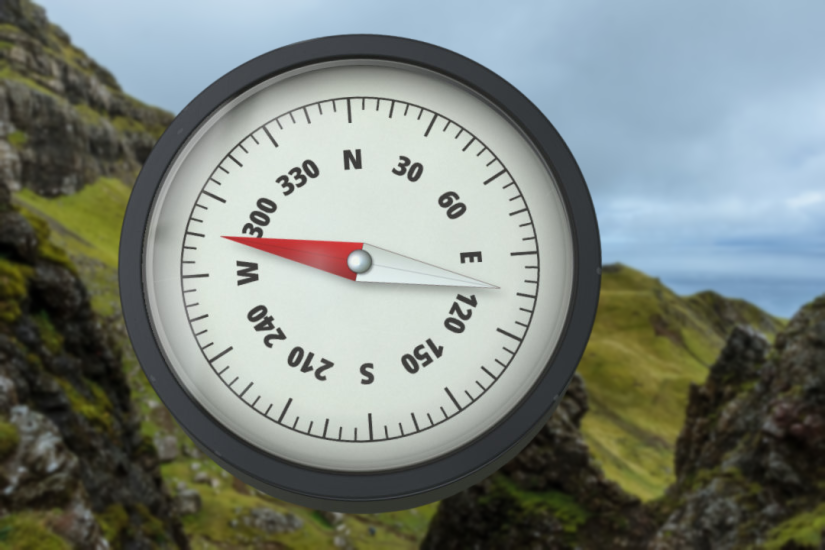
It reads 285; °
